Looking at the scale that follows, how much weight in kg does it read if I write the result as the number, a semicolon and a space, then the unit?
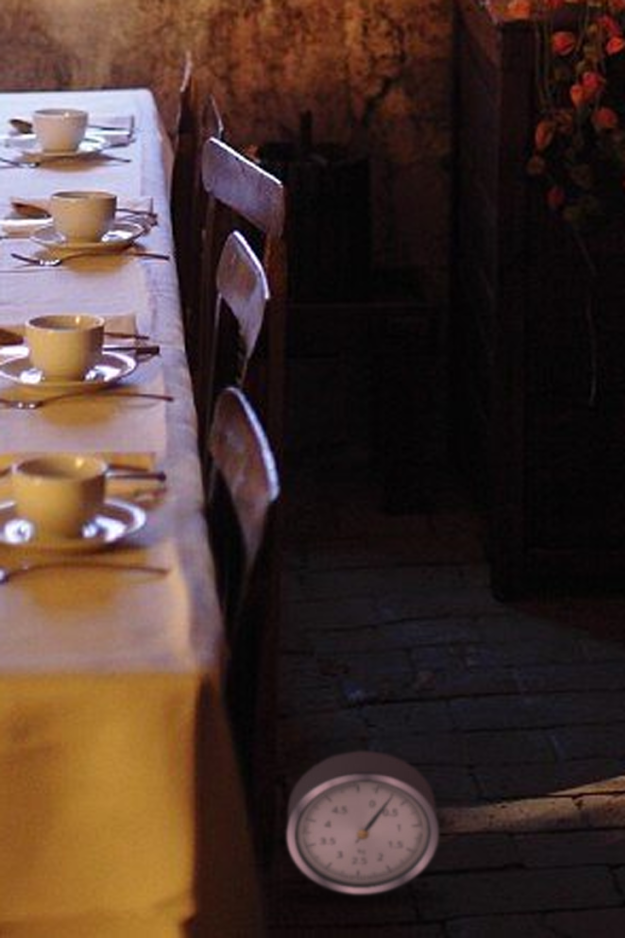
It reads 0.25; kg
